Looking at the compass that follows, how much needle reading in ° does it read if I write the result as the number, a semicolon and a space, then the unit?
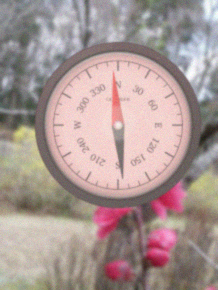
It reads 355; °
